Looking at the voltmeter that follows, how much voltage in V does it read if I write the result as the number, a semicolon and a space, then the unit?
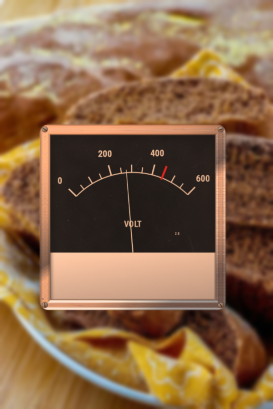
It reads 275; V
